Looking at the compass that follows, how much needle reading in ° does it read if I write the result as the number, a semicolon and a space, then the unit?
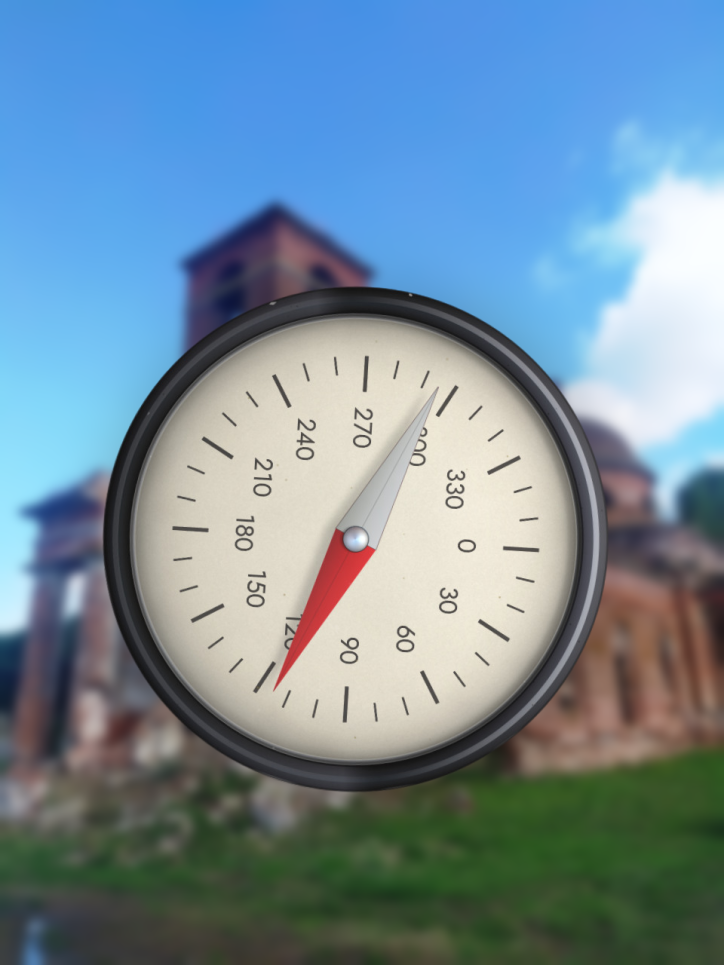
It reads 115; °
